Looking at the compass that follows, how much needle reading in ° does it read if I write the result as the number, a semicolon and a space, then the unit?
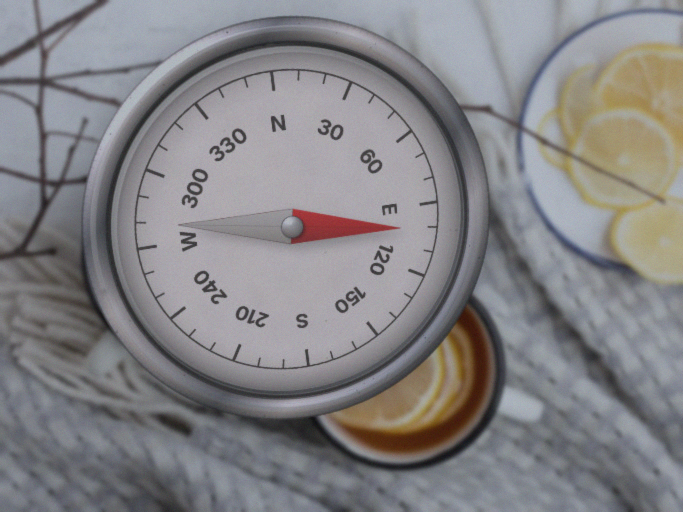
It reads 100; °
